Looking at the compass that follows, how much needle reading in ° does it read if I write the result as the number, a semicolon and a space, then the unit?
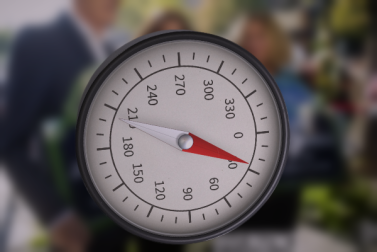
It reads 25; °
